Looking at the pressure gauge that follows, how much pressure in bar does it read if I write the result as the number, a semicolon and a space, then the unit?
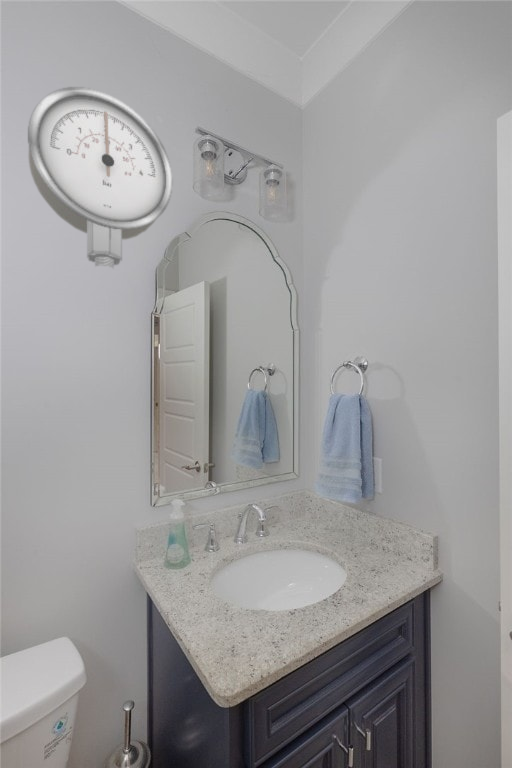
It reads 2; bar
